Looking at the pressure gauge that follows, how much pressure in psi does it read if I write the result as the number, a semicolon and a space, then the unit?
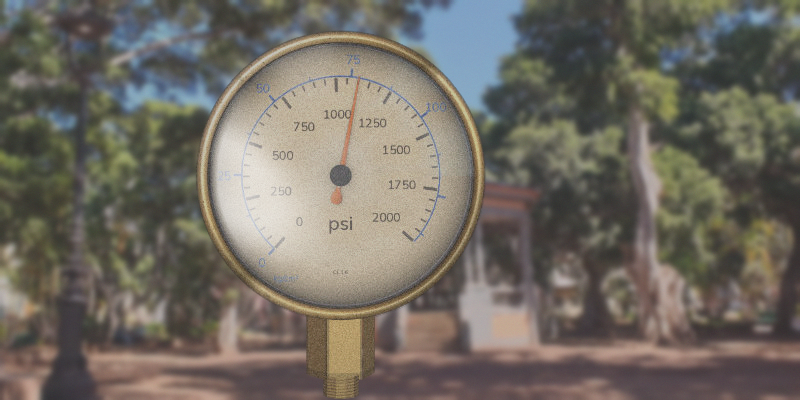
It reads 1100; psi
